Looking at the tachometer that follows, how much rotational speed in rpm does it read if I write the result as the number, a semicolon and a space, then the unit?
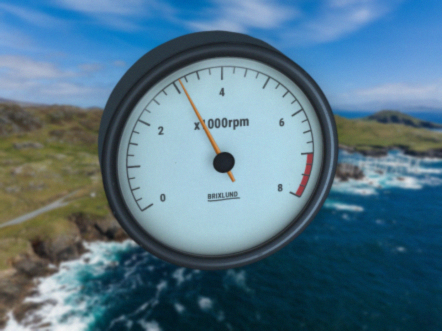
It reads 3125; rpm
